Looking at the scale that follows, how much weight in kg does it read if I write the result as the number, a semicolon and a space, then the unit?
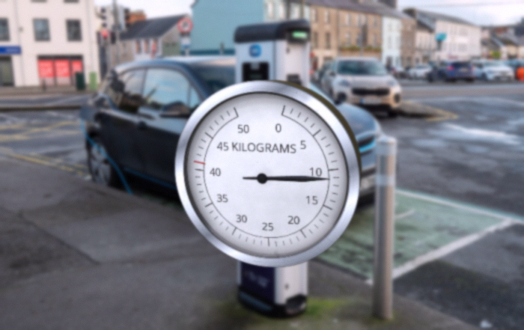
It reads 11; kg
